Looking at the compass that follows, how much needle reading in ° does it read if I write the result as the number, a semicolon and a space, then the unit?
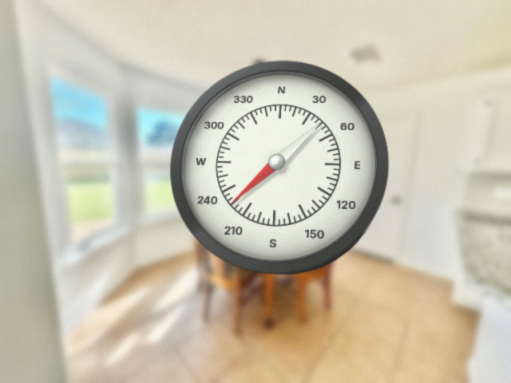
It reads 225; °
